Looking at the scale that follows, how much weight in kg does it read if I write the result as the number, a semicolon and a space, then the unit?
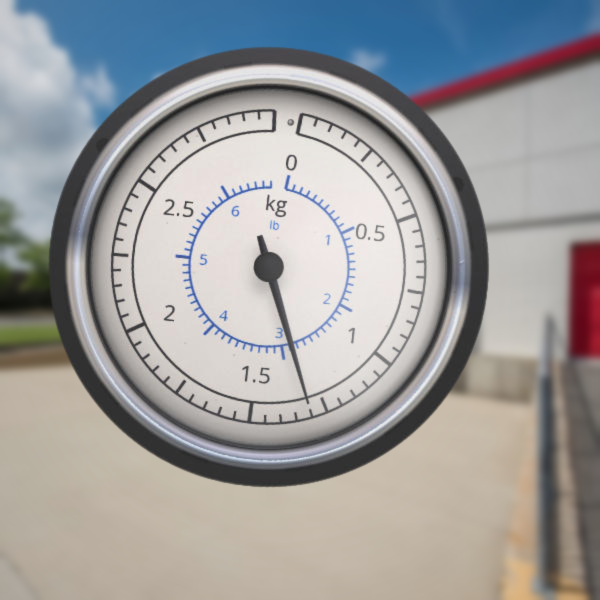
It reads 1.3; kg
